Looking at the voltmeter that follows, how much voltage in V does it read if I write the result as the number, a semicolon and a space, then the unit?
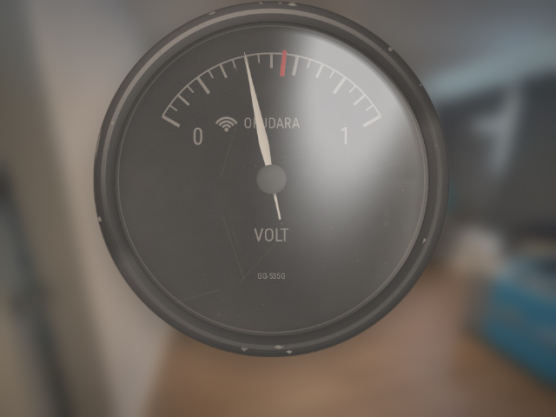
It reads 0.4; V
